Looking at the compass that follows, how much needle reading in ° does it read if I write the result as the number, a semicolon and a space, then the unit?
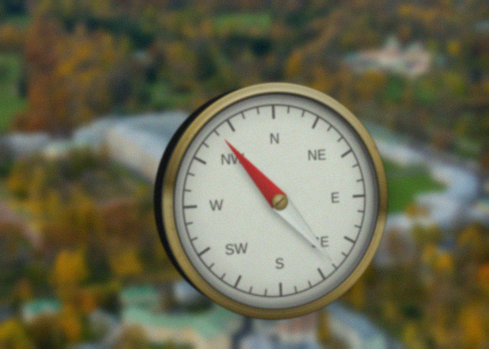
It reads 320; °
